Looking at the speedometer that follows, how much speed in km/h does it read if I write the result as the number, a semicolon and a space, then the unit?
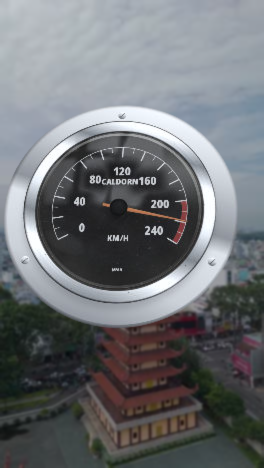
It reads 220; km/h
